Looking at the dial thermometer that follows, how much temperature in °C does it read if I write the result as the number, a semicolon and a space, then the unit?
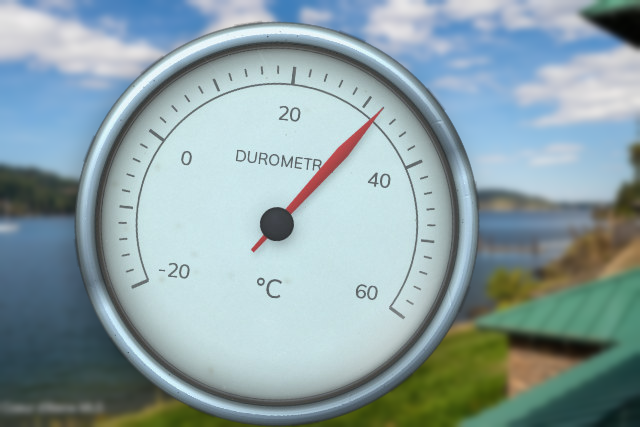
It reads 32; °C
